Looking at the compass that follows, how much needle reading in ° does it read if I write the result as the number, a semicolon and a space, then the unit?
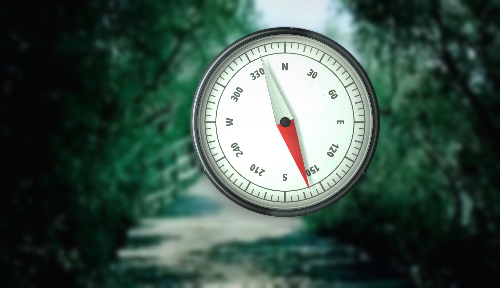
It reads 160; °
